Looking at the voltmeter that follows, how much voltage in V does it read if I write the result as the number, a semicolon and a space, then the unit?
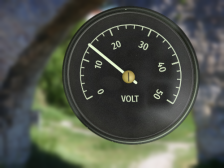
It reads 14; V
